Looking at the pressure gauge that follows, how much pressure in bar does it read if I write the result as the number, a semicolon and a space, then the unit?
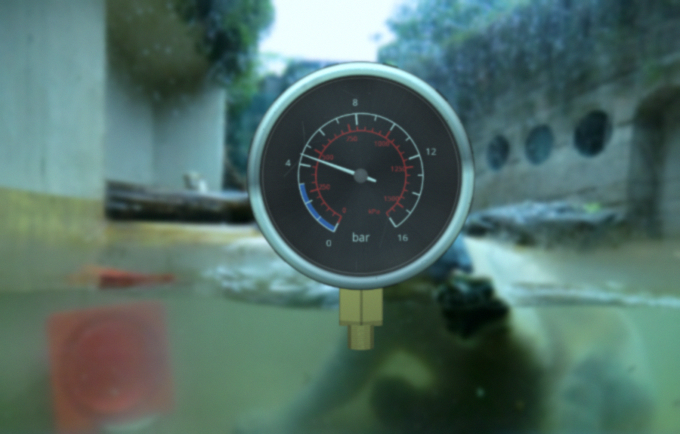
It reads 4.5; bar
